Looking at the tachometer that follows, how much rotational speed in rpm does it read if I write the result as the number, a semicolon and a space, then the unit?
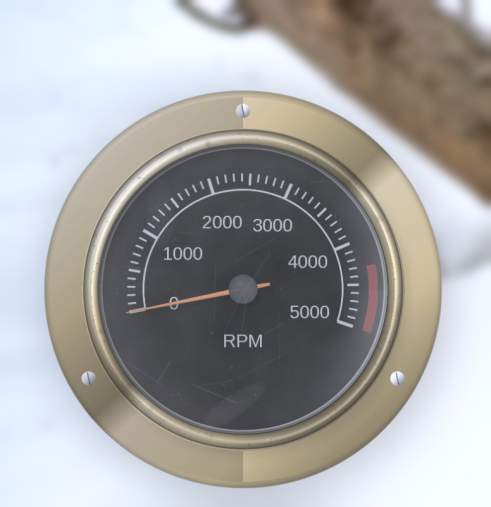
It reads 0; rpm
